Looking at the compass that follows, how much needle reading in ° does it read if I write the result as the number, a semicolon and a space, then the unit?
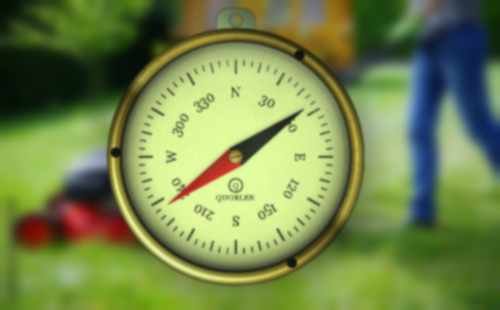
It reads 235; °
